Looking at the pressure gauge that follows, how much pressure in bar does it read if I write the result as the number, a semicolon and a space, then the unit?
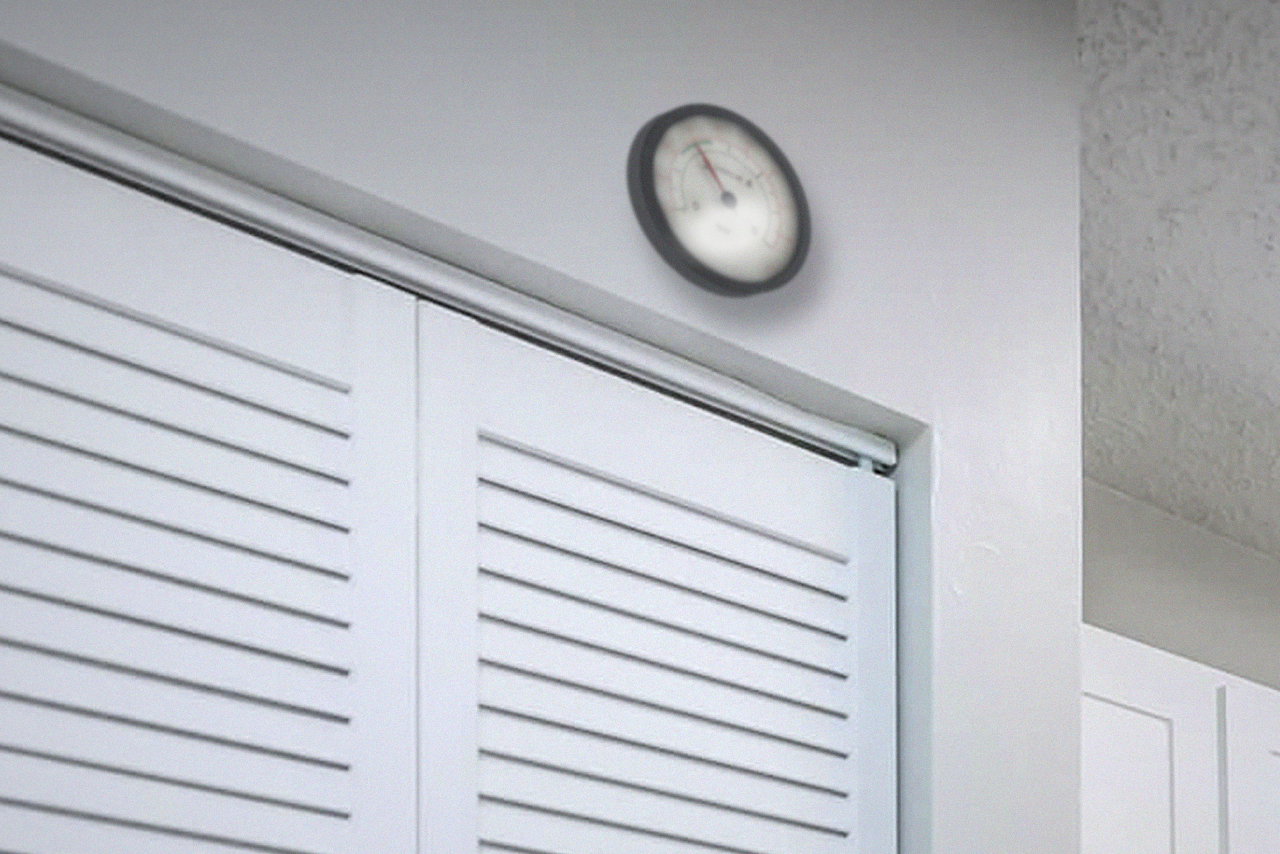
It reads 2; bar
